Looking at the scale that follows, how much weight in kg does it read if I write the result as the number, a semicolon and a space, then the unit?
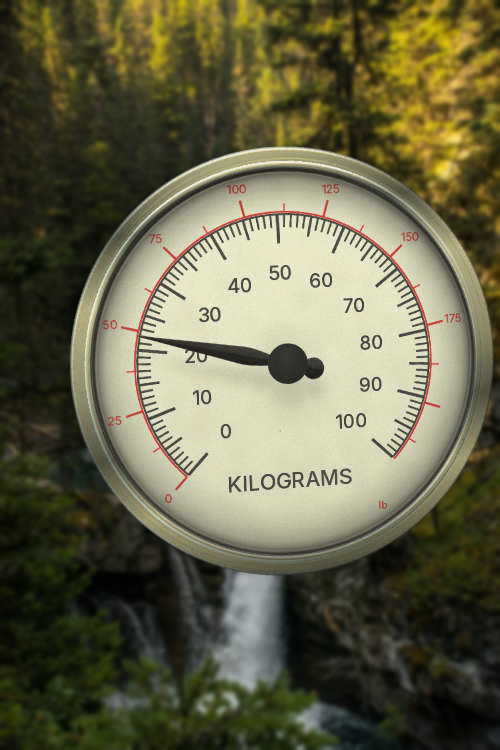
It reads 22; kg
